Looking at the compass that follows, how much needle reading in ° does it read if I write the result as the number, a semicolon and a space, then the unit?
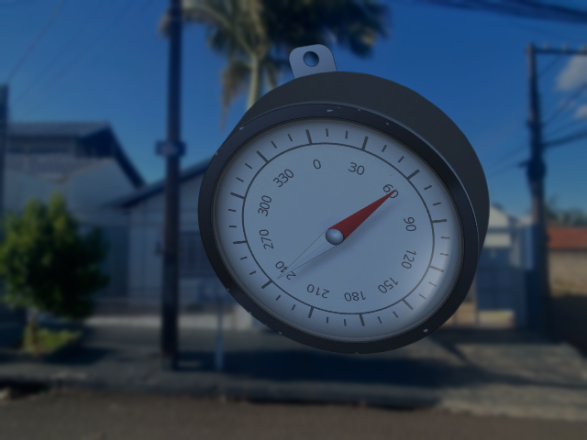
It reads 60; °
